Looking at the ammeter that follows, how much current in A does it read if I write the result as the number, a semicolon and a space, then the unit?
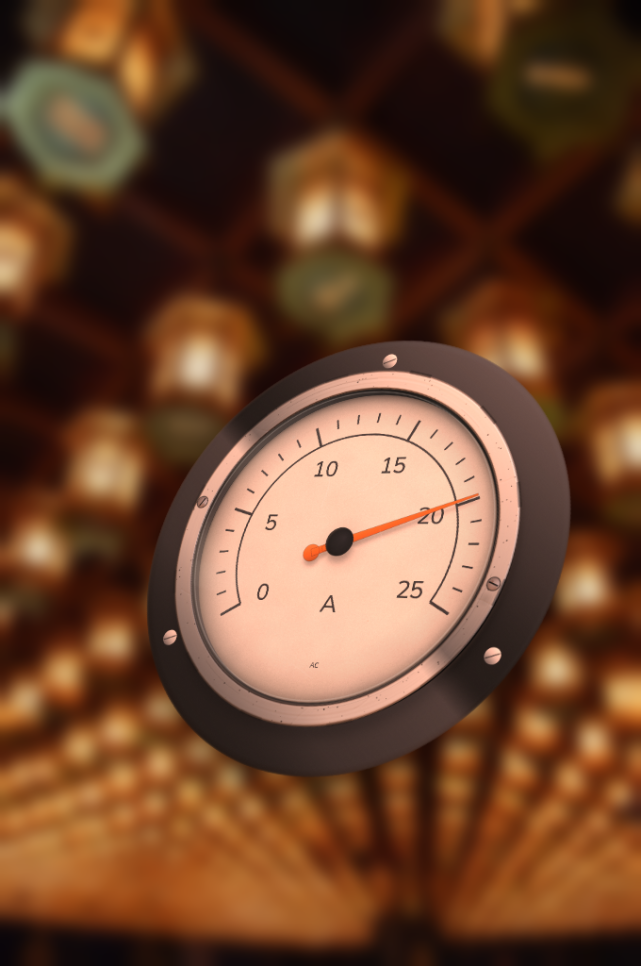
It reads 20; A
